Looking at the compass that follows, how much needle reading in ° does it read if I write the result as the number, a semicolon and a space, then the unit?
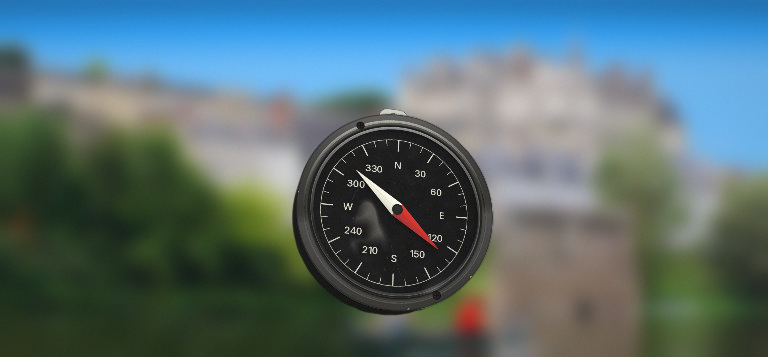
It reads 130; °
